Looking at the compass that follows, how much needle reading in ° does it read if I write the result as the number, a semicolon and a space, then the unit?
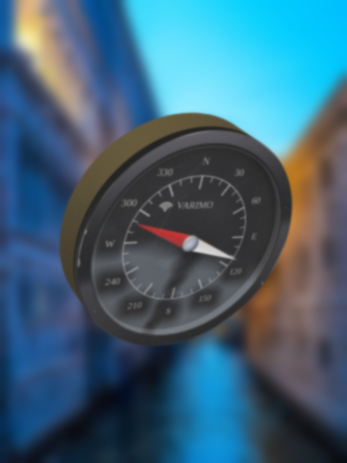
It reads 290; °
